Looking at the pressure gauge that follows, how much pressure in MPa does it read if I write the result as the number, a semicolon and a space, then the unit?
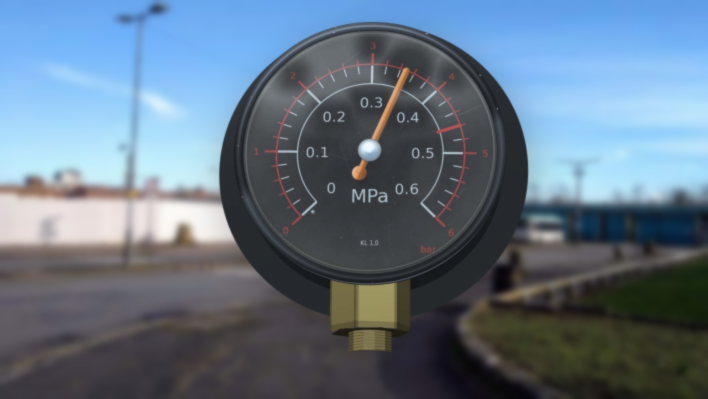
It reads 0.35; MPa
